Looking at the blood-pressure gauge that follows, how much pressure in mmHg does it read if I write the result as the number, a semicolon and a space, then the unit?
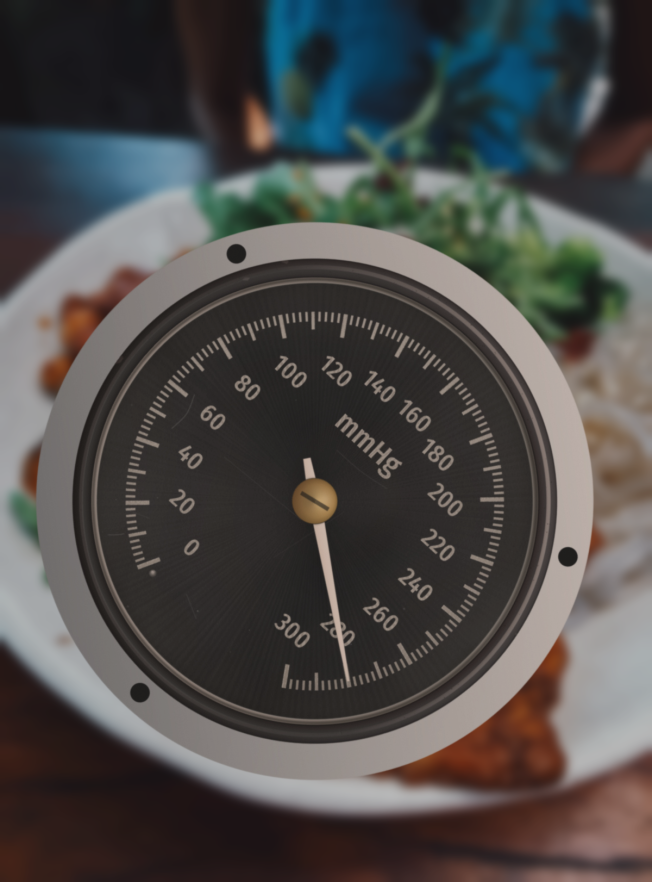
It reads 280; mmHg
